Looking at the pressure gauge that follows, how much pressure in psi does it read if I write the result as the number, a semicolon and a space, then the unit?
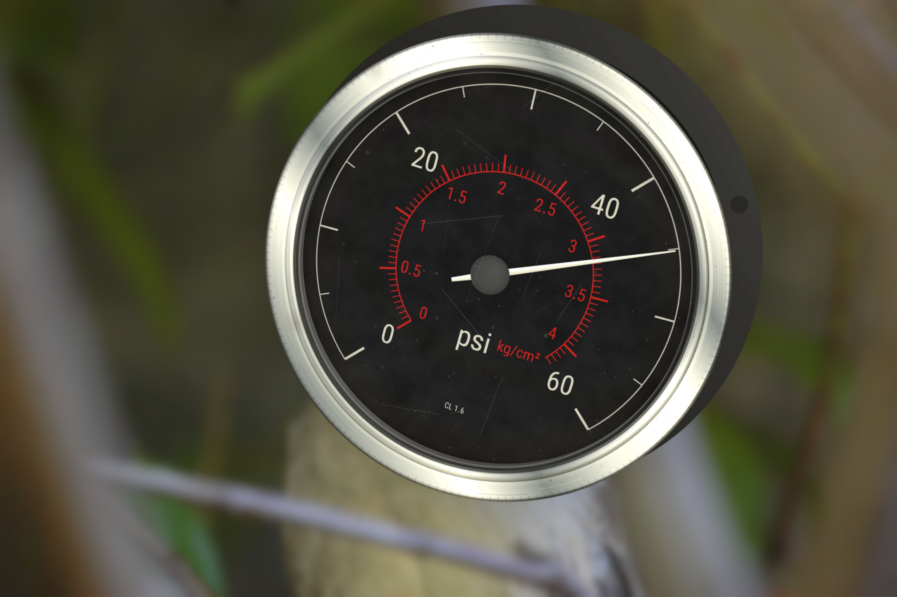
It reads 45; psi
